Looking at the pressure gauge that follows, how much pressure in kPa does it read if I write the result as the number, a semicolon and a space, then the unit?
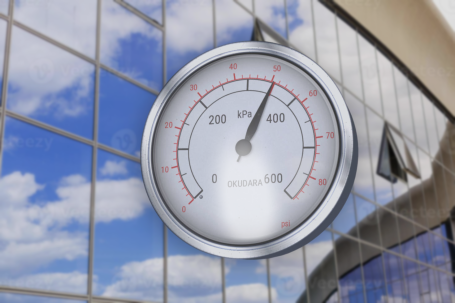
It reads 350; kPa
